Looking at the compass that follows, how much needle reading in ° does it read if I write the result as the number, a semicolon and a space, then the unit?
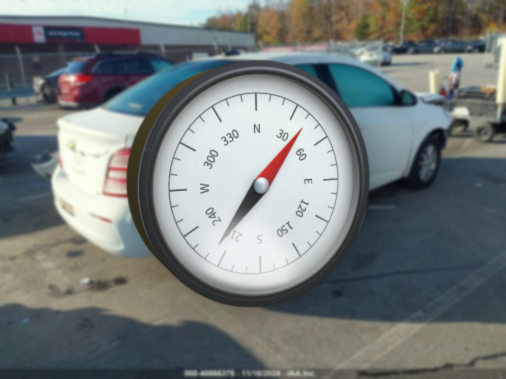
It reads 40; °
